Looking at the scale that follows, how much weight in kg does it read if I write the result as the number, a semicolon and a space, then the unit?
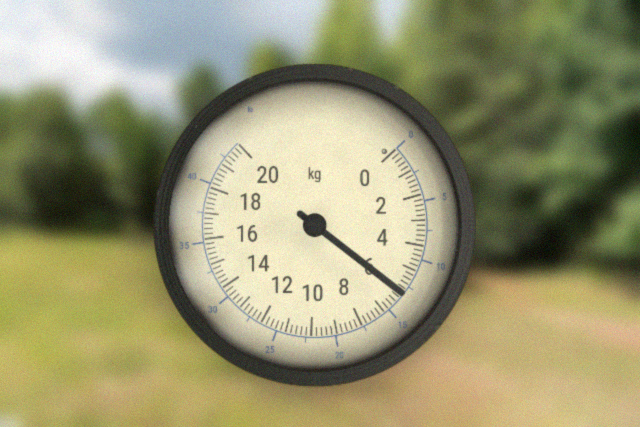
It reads 6; kg
